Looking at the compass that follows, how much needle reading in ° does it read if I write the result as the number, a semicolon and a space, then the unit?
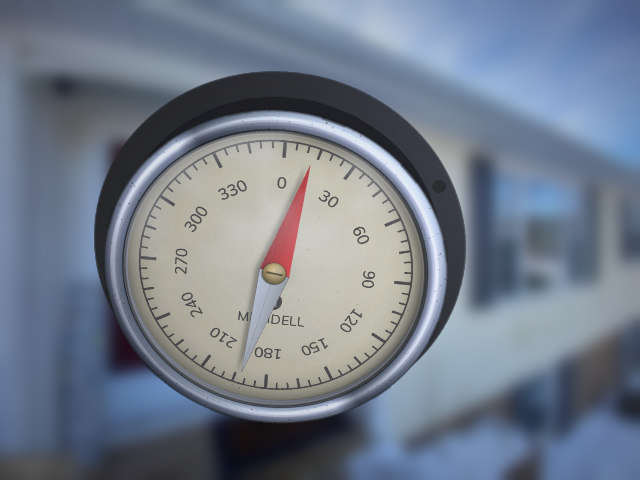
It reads 12.5; °
